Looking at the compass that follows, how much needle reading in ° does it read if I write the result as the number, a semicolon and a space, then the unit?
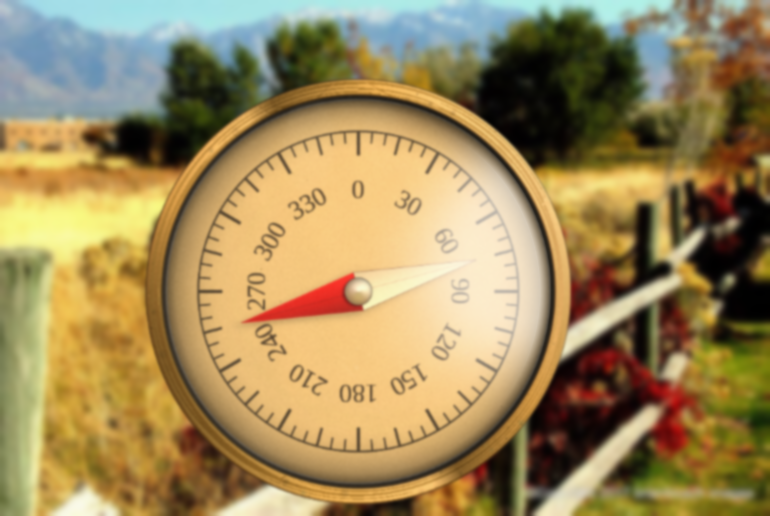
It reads 255; °
